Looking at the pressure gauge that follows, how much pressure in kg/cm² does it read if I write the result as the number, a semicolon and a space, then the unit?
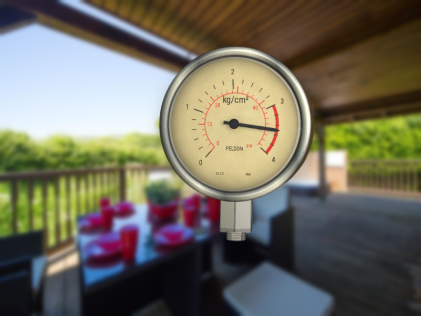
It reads 3.5; kg/cm²
